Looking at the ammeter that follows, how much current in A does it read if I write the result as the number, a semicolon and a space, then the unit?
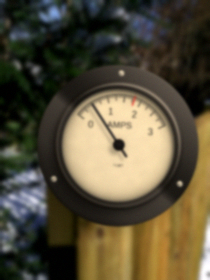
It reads 0.5; A
